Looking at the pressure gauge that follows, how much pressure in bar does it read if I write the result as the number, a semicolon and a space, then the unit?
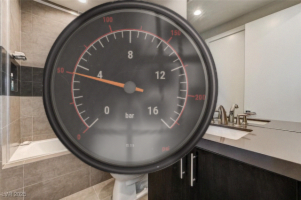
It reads 3.5; bar
